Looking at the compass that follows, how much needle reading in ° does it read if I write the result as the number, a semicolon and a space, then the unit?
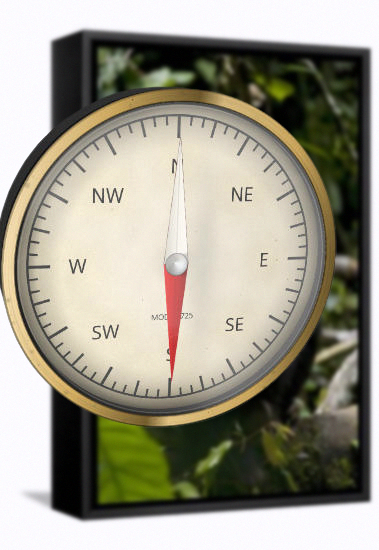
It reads 180; °
